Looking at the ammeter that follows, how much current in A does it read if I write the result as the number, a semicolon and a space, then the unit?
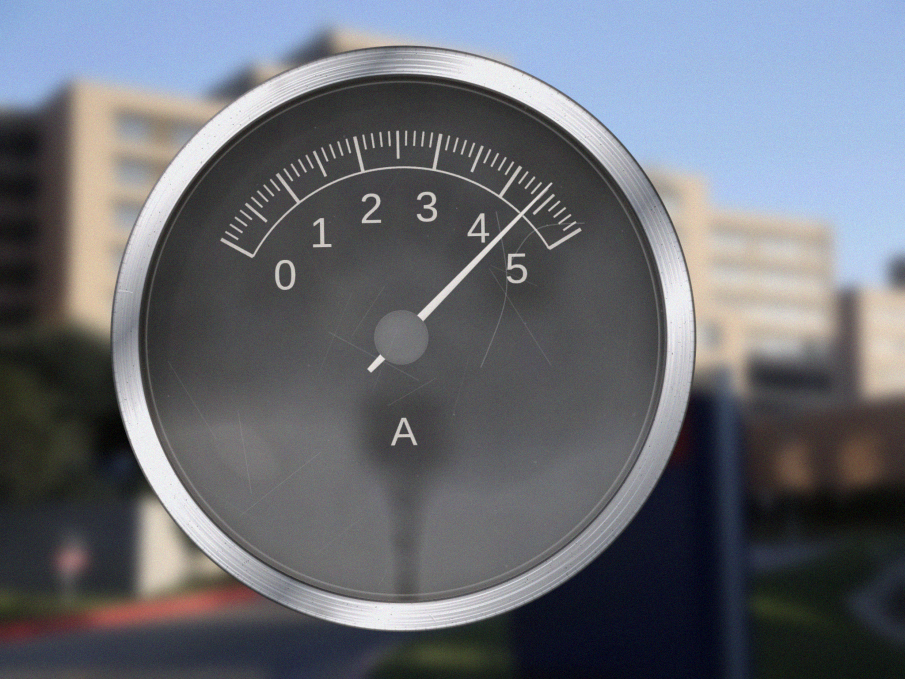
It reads 4.4; A
